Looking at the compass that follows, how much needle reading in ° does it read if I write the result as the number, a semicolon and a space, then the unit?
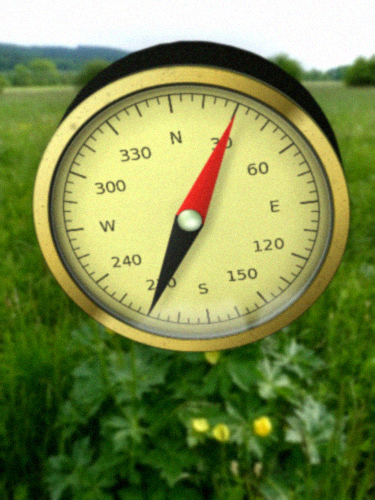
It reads 30; °
